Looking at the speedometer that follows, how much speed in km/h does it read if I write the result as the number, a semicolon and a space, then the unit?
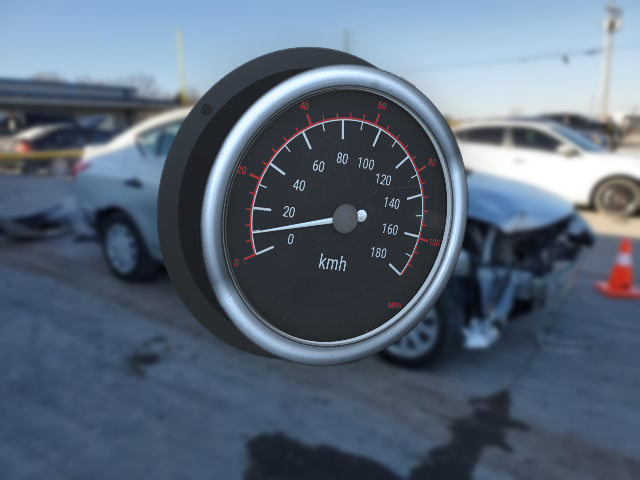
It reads 10; km/h
